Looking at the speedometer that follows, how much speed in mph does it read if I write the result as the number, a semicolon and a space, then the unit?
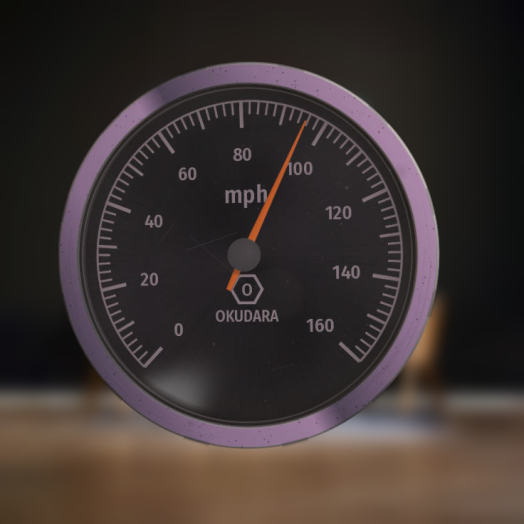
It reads 96; mph
